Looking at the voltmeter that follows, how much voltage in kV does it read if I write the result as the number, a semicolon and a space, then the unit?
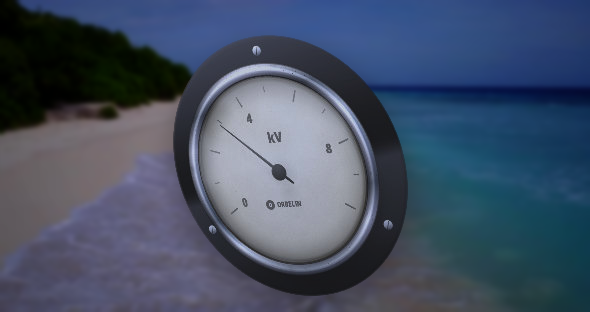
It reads 3; kV
